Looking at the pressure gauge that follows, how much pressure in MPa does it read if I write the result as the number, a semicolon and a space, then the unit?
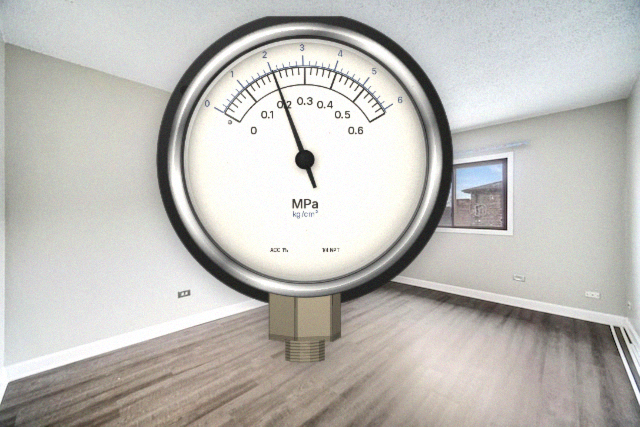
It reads 0.2; MPa
